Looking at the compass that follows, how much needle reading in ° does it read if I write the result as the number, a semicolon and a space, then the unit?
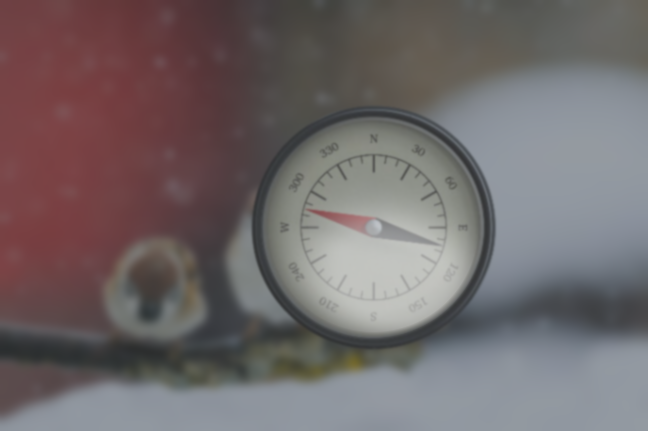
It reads 285; °
